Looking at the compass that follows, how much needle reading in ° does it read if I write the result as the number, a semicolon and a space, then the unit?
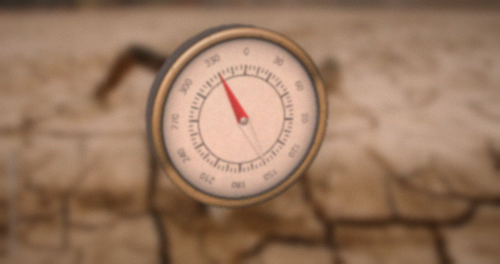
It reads 330; °
